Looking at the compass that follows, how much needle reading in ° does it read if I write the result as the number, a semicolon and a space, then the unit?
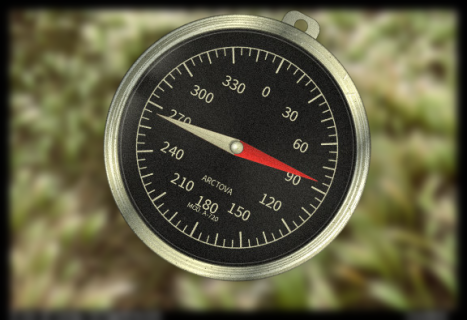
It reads 85; °
